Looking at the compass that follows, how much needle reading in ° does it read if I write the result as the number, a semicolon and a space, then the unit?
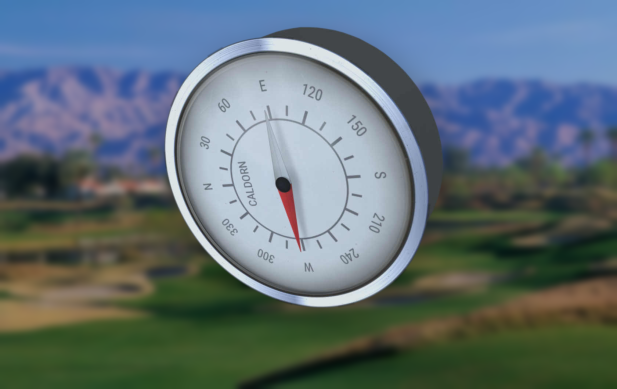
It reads 270; °
